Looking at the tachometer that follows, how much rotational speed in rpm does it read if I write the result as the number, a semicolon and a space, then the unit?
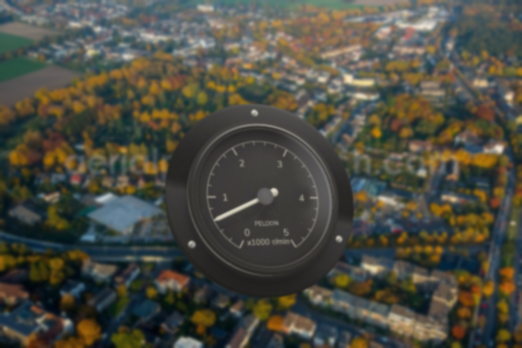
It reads 600; rpm
